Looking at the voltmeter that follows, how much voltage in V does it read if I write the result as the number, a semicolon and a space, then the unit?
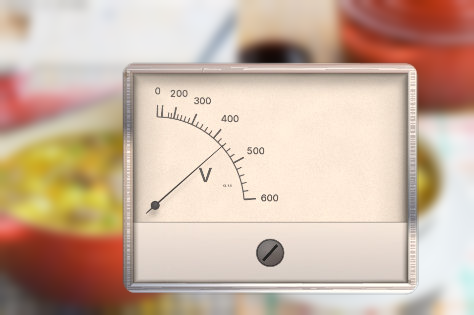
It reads 440; V
